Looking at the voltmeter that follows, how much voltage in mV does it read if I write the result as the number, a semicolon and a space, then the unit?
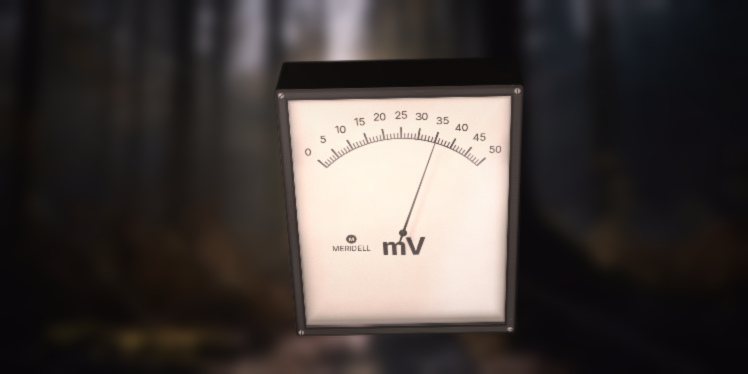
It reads 35; mV
